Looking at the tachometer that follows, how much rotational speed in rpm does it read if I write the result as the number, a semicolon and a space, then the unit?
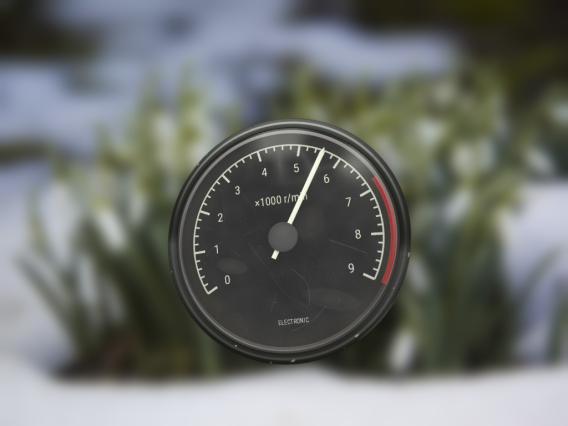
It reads 5600; rpm
